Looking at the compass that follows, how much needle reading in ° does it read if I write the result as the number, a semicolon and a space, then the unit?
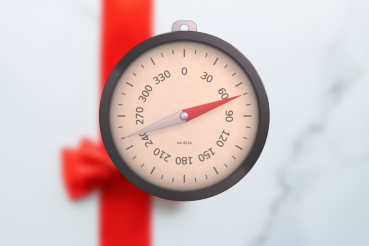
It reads 70; °
